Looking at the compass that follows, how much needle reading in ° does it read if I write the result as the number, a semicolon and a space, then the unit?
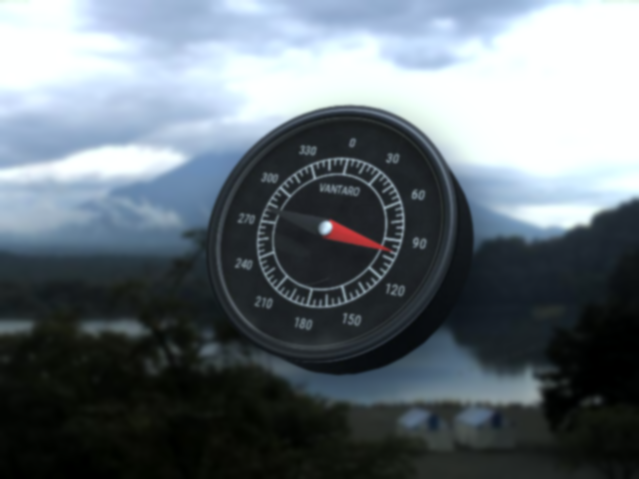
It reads 100; °
